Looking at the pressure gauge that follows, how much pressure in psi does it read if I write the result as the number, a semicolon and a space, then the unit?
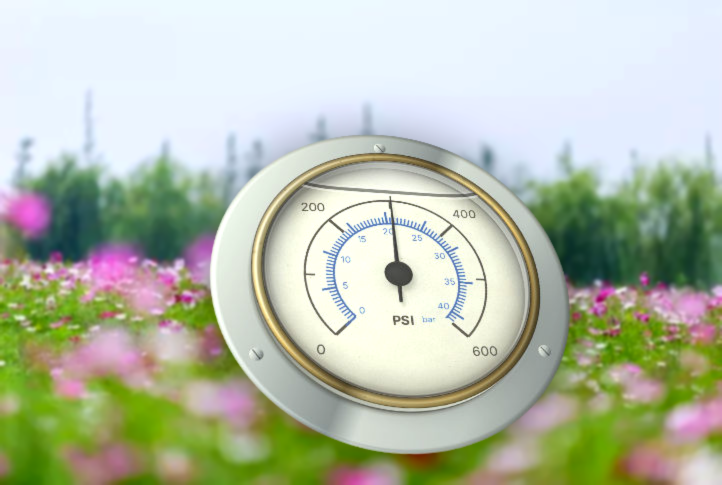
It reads 300; psi
